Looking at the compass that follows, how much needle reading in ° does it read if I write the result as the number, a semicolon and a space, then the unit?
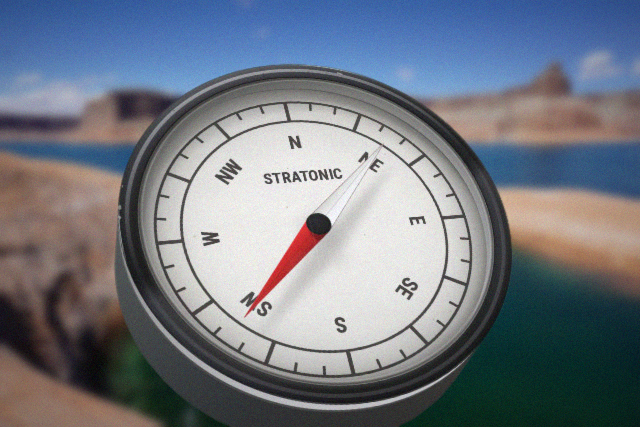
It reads 225; °
